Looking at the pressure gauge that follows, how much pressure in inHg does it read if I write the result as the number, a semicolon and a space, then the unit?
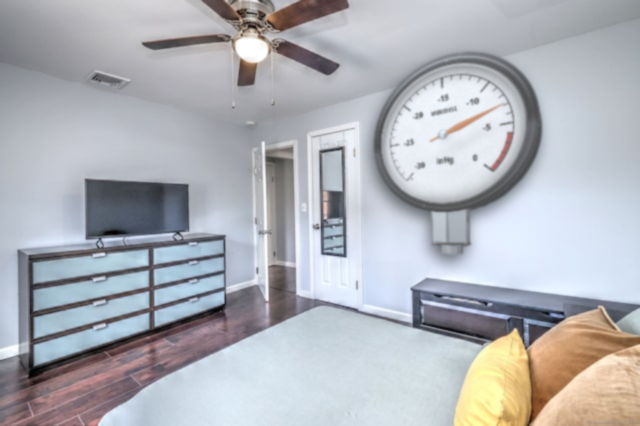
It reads -7; inHg
